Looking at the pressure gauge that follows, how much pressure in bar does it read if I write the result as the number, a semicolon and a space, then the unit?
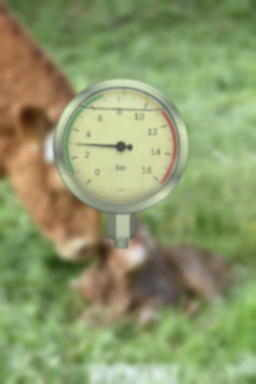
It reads 3; bar
